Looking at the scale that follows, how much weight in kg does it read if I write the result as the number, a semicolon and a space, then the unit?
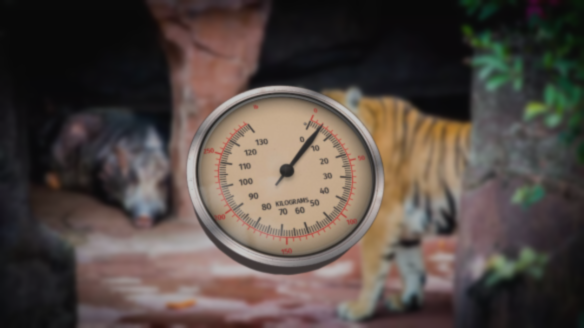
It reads 5; kg
